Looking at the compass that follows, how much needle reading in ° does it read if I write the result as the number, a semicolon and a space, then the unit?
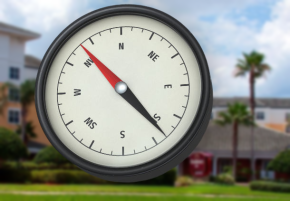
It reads 320; °
